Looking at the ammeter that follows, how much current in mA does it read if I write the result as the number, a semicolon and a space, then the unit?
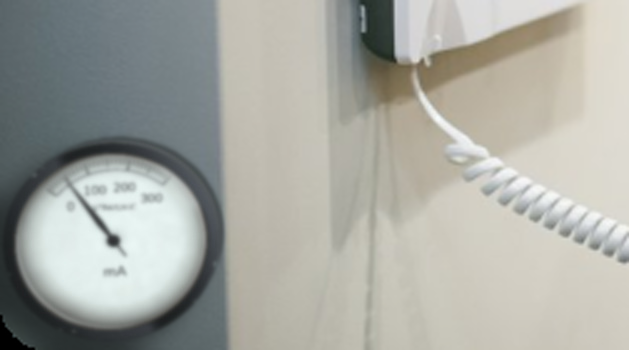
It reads 50; mA
